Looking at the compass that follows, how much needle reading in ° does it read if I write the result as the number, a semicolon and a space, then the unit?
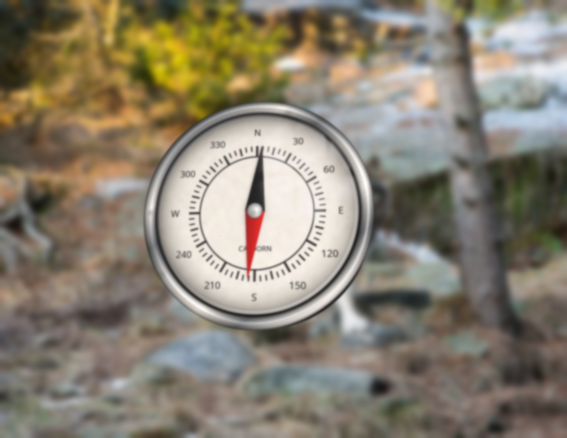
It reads 185; °
